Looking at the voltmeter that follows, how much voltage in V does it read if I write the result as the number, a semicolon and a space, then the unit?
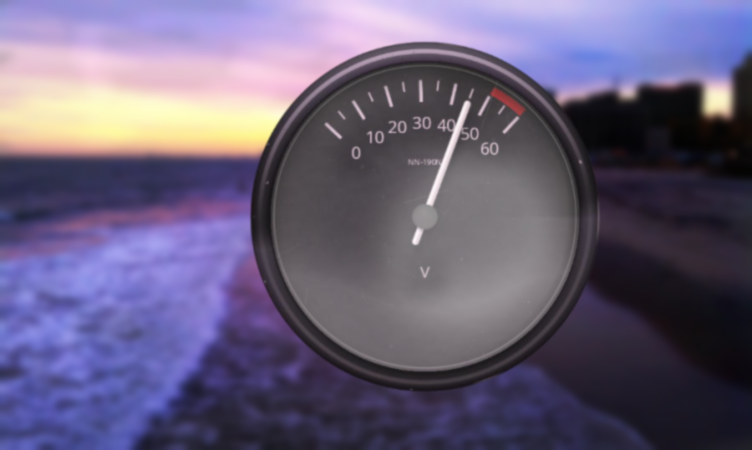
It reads 45; V
